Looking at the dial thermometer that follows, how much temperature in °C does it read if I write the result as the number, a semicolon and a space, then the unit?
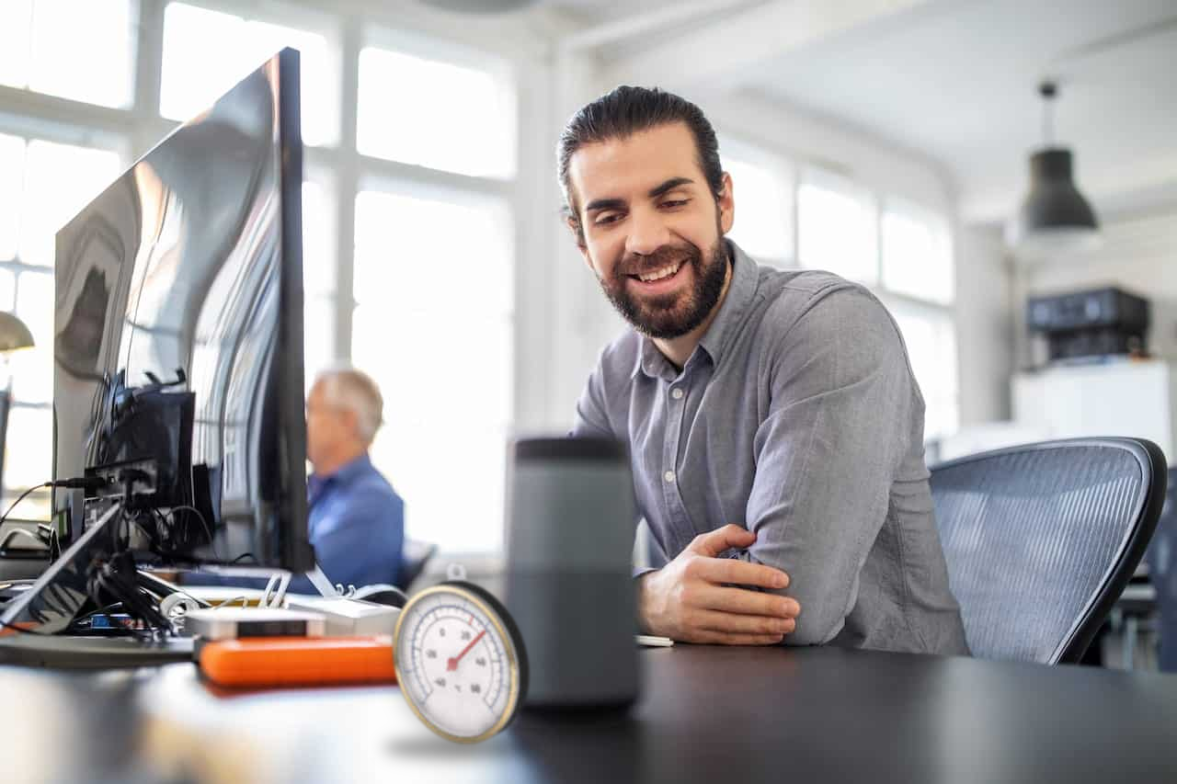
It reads 28; °C
